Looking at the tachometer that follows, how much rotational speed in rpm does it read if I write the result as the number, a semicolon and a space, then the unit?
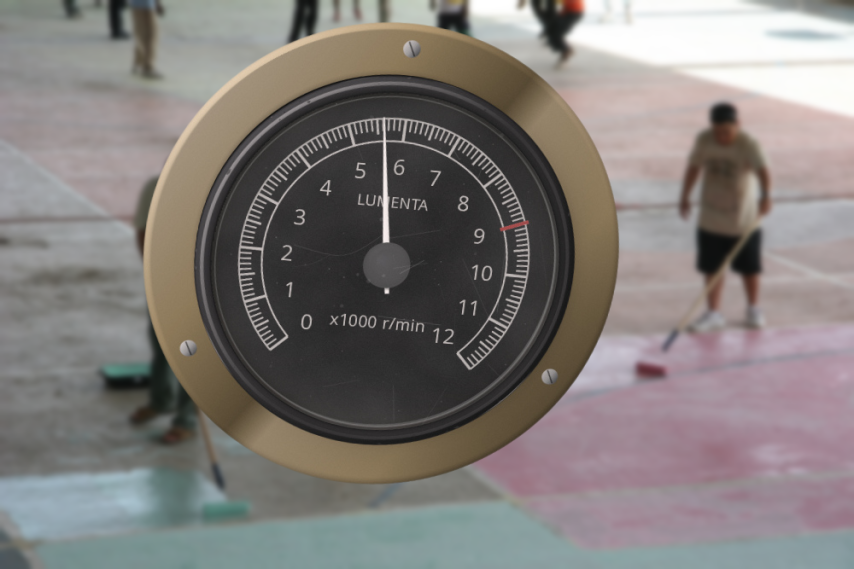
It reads 5600; rpm
